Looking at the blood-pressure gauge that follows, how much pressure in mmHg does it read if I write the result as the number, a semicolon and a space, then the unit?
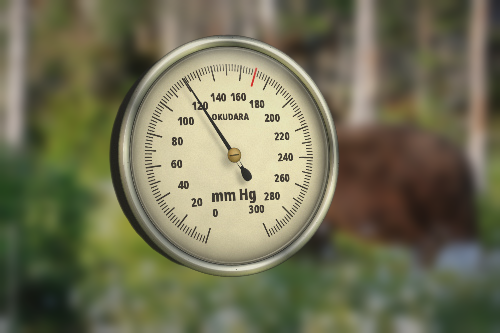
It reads 120; mmHg
